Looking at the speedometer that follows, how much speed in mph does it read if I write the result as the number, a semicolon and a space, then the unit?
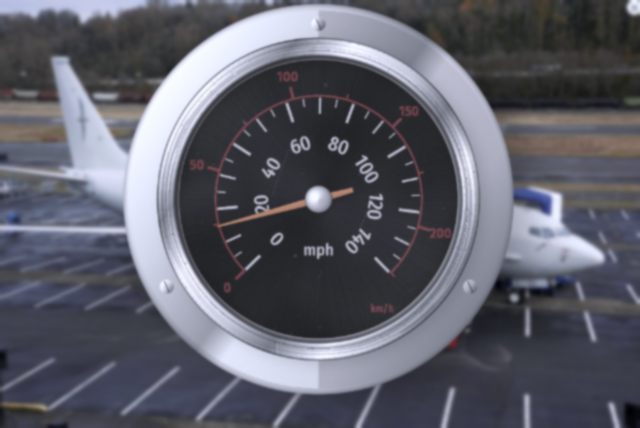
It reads 15; mph
